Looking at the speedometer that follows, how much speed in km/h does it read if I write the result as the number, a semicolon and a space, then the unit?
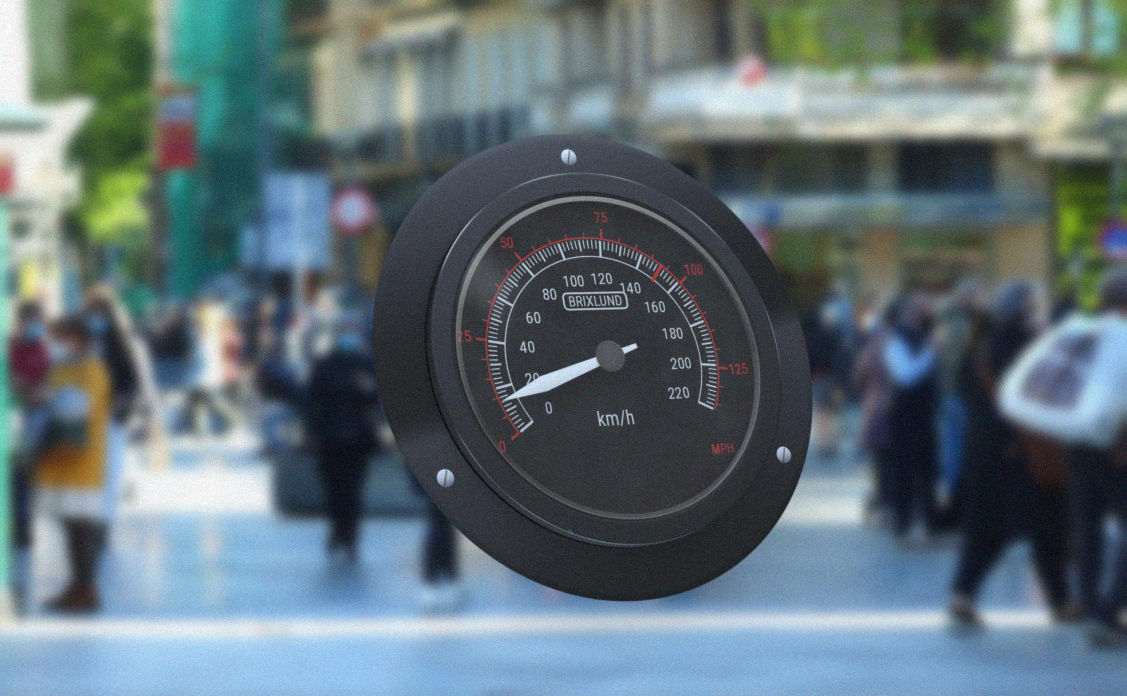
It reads 14; km/h
